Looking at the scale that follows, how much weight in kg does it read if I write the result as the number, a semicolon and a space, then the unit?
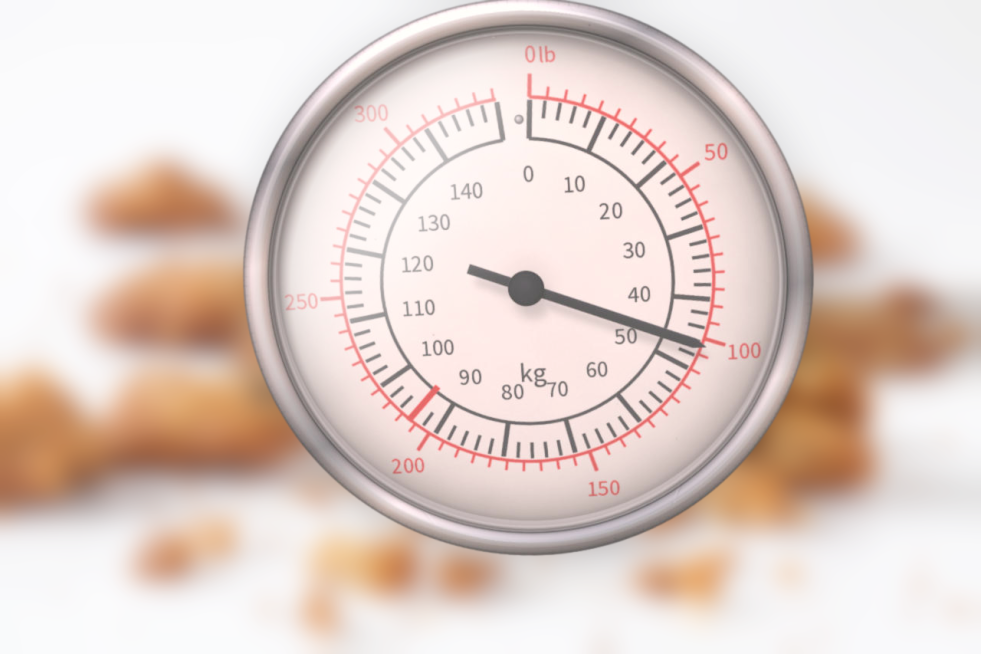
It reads 46; kg
